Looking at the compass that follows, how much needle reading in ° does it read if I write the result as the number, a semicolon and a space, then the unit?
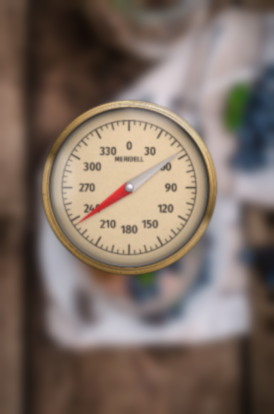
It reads 235; °
